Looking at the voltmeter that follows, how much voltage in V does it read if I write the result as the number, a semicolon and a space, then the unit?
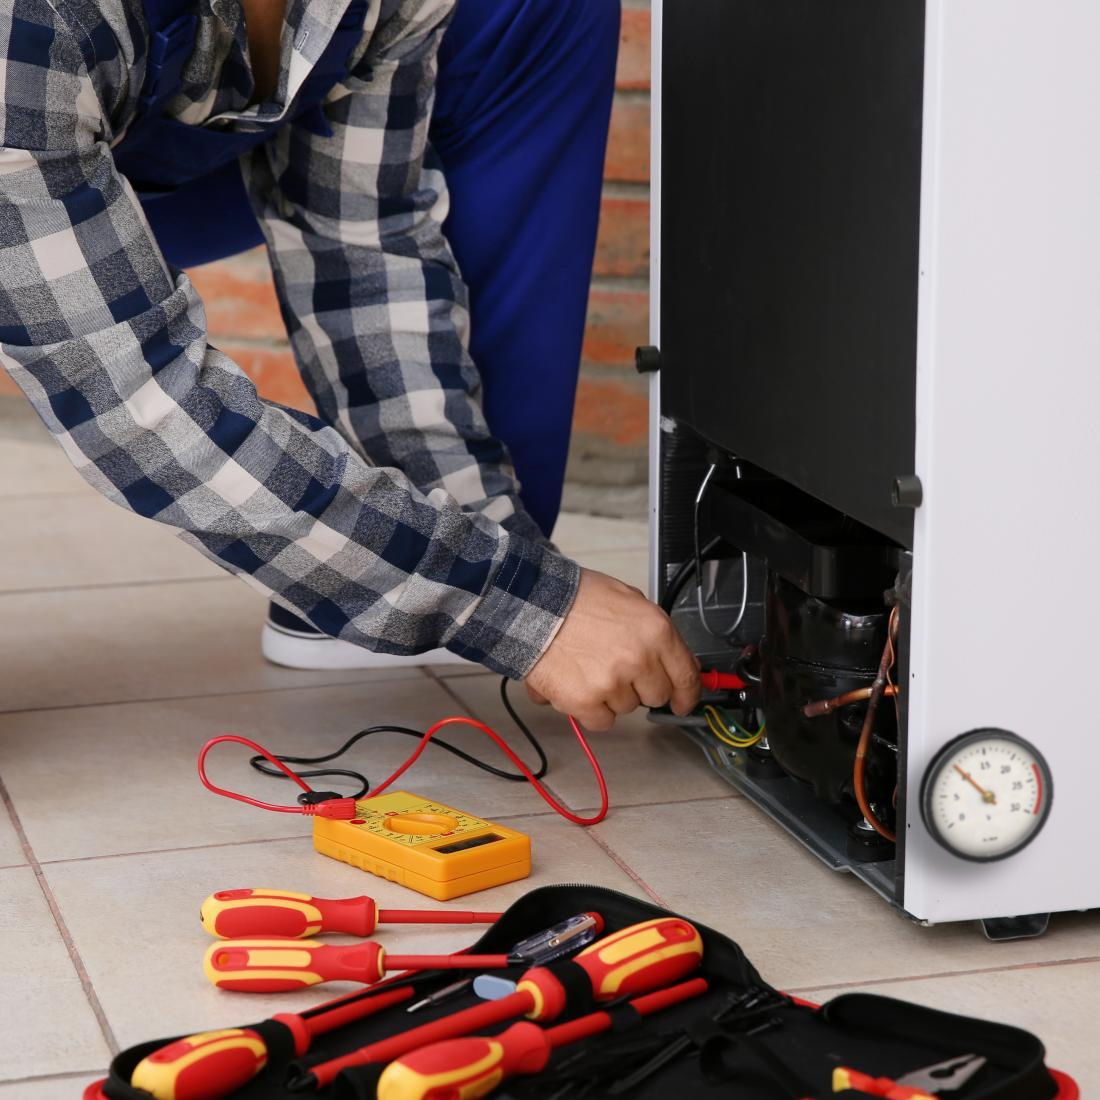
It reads 10; V
